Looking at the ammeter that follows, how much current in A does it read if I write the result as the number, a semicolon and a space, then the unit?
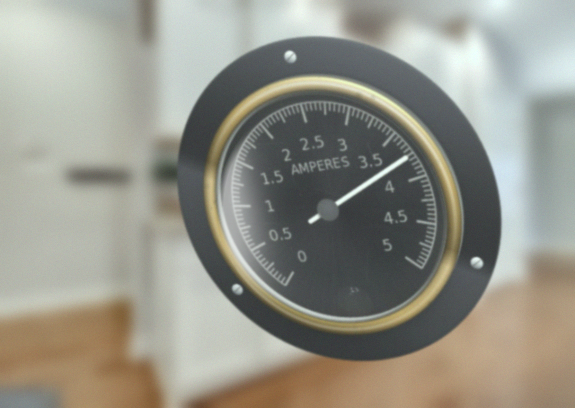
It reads 3.75; A
